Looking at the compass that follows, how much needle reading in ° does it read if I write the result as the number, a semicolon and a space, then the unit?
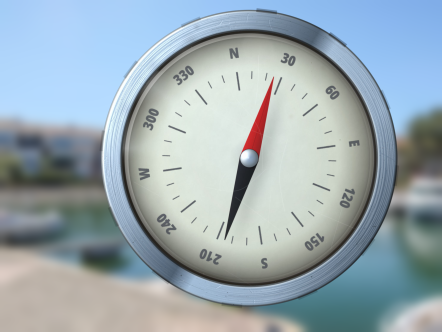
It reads 25; °
